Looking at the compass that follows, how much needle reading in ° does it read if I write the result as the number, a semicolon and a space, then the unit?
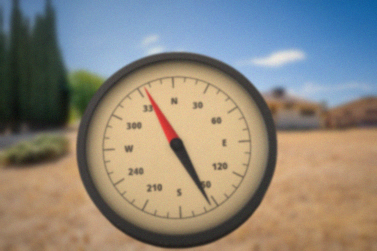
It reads 335; °
